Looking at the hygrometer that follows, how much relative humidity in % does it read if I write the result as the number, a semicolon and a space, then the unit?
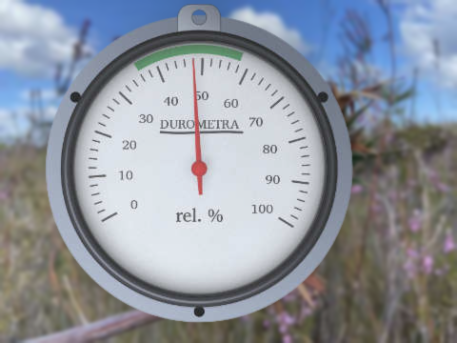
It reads 48; %
